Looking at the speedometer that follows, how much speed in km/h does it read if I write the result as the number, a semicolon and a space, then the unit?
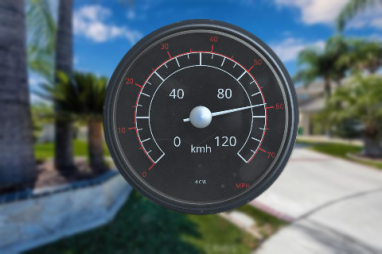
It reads 95; km/h
